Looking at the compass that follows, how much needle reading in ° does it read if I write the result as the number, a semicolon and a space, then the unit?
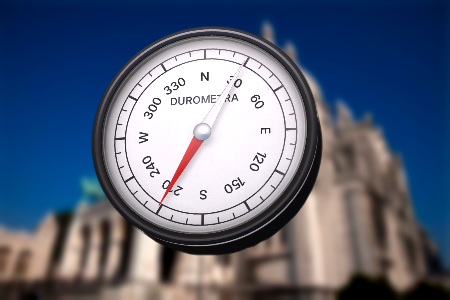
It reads 210; °
